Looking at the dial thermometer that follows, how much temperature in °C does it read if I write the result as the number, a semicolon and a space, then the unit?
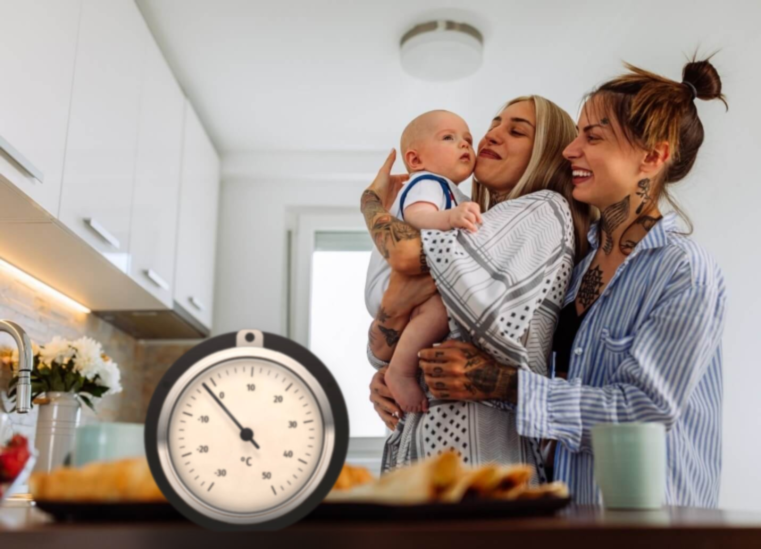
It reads -2; °C
